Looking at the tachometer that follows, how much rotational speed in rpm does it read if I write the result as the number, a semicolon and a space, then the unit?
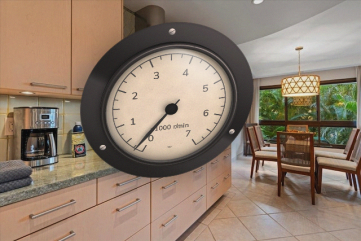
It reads 250; rpm
